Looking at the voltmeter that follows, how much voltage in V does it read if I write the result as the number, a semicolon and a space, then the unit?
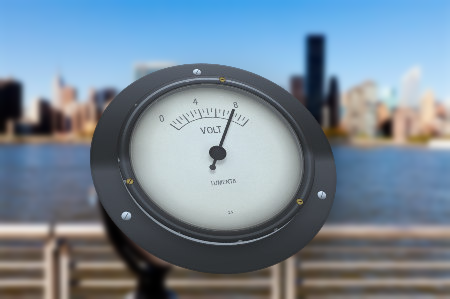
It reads 8; V
